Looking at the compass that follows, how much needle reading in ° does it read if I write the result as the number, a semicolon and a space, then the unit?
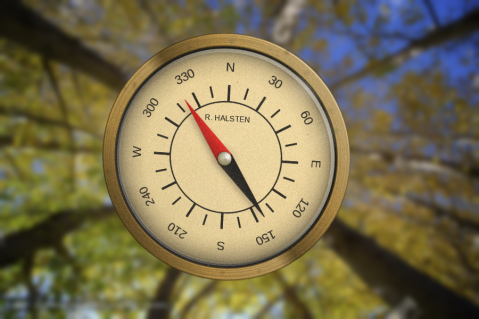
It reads 322.5; °
